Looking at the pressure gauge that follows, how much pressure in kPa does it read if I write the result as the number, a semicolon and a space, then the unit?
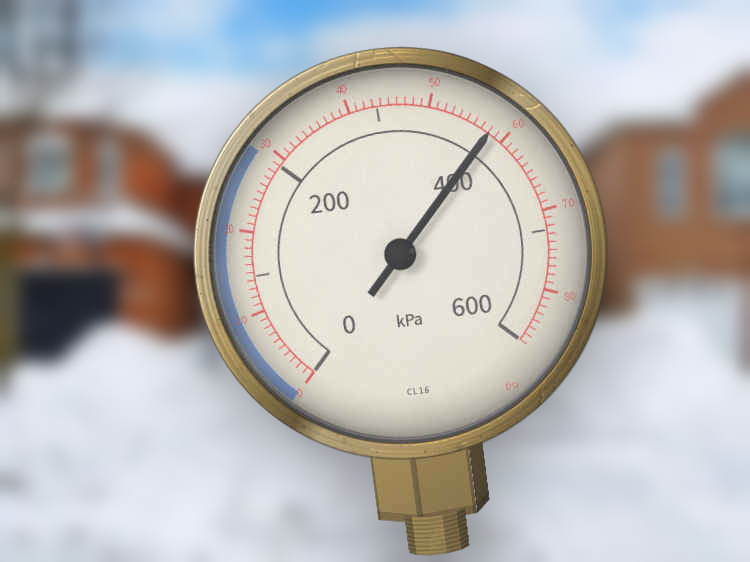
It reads 400; kPa
